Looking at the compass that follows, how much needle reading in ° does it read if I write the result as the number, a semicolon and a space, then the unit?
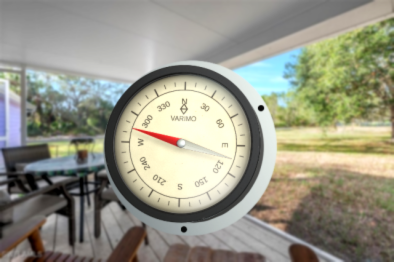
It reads 285; °
